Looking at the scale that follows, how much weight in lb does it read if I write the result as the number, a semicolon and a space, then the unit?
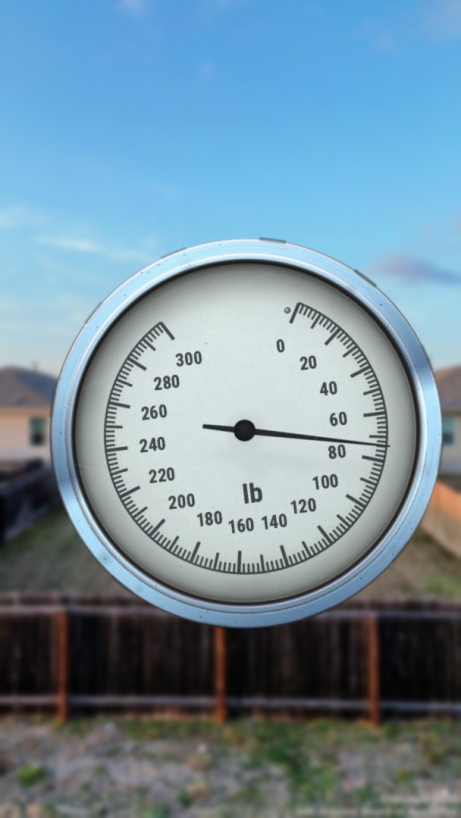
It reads 74; lb
